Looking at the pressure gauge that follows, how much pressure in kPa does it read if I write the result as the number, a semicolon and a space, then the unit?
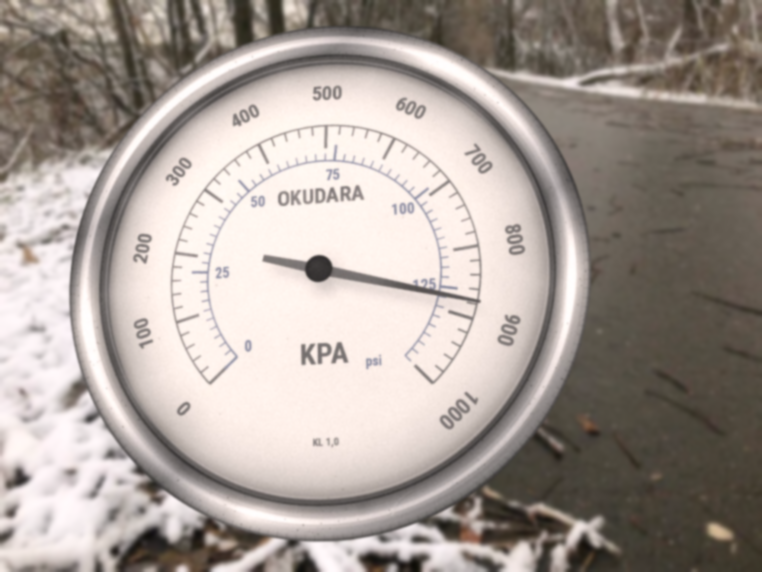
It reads 880; kPa
